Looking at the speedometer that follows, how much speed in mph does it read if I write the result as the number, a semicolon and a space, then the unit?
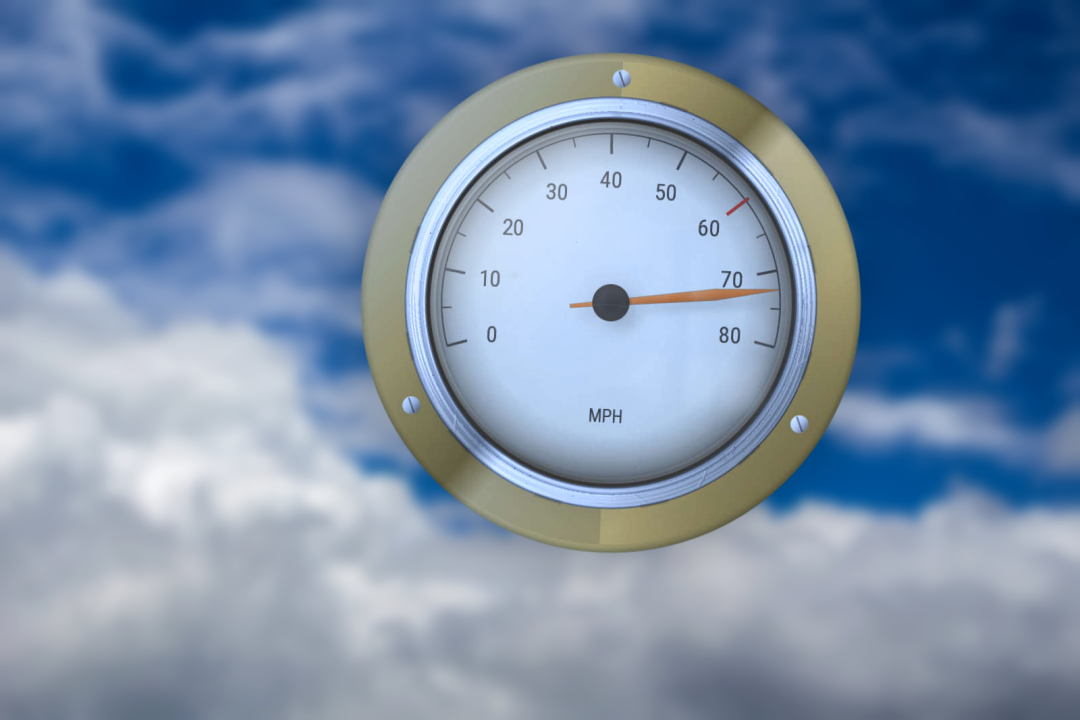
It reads 72.5; mph
